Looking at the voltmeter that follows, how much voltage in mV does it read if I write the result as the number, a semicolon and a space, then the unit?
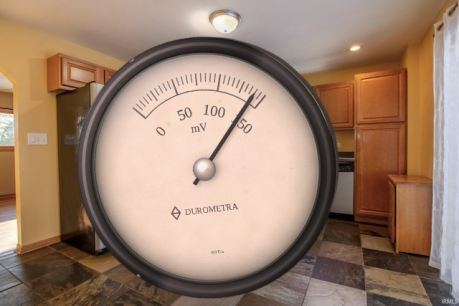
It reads 140; mV
